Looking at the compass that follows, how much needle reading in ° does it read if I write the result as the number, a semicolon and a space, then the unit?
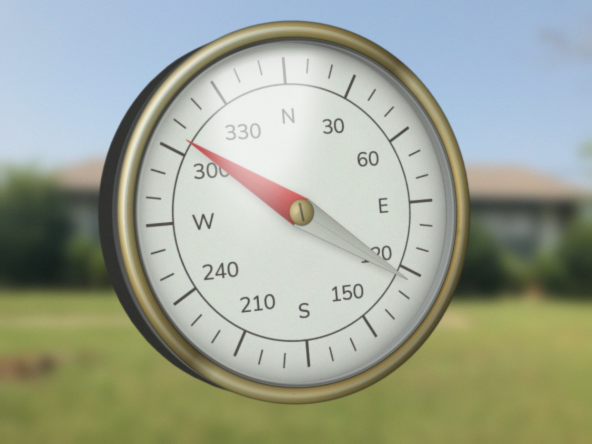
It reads 305; °
